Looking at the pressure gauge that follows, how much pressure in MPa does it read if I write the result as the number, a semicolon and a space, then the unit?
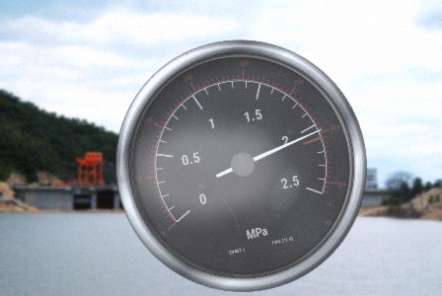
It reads 2.05; MPa
